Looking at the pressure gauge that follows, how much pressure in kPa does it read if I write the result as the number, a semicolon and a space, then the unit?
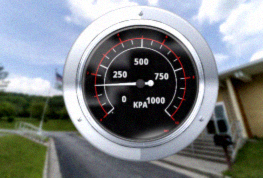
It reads 150; kPa
